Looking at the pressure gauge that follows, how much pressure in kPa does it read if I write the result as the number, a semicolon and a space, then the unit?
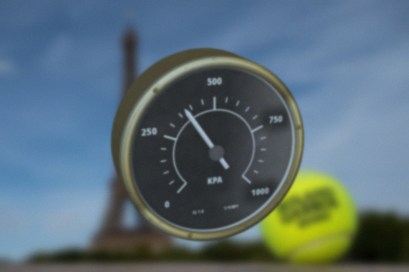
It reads 375; kPa
